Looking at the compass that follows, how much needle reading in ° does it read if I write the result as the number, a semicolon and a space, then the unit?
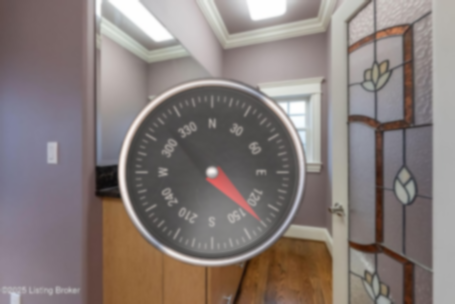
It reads 135; °
